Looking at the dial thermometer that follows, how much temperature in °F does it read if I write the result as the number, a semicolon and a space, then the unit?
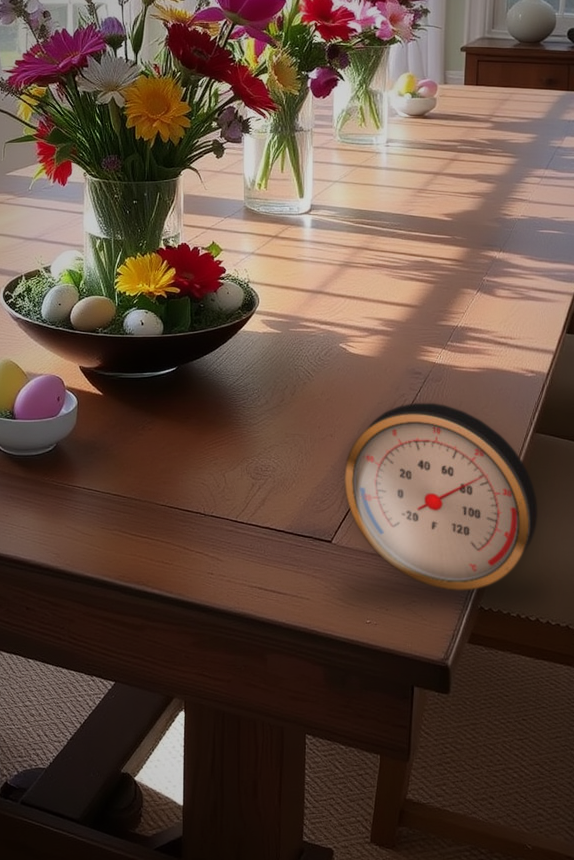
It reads 76; °F
